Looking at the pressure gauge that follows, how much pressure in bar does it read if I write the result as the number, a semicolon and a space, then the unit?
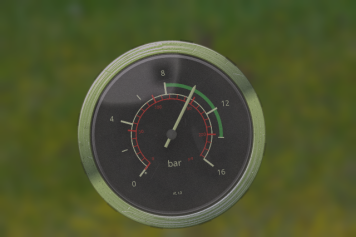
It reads 10; bar
